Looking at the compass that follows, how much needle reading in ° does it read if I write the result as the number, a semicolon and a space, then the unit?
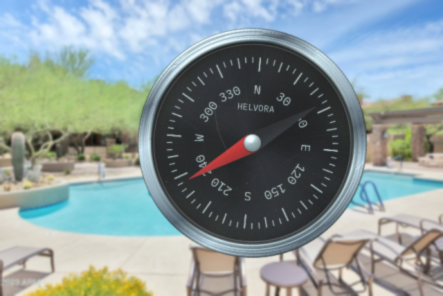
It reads 235; °
